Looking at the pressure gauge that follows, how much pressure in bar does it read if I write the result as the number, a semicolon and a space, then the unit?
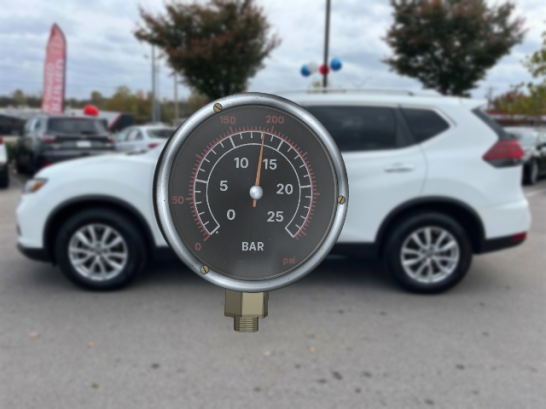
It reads 13; bar
